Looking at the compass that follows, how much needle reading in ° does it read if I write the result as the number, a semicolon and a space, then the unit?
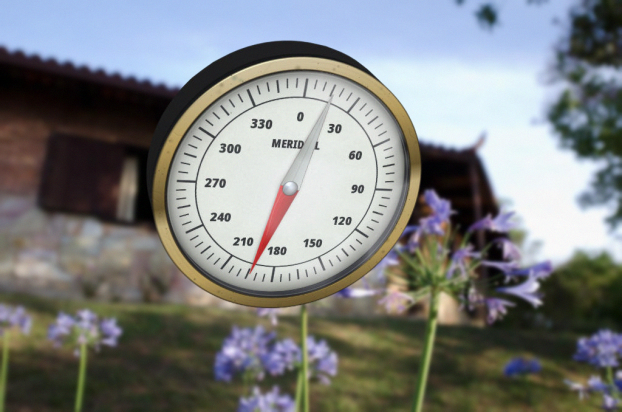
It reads 195; °
